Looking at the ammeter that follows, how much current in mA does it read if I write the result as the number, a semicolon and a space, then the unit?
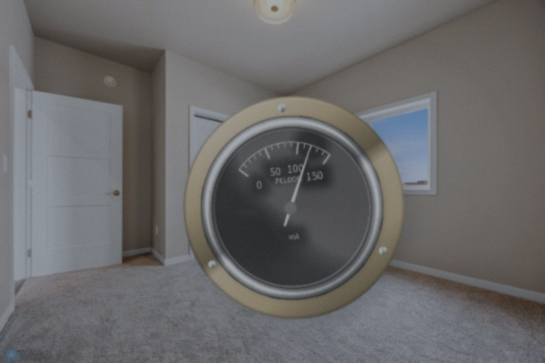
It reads 120; mA
